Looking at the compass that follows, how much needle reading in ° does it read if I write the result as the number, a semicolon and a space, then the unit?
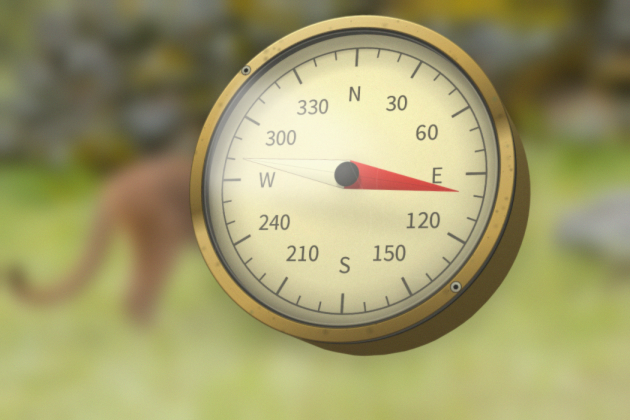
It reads 100; °
